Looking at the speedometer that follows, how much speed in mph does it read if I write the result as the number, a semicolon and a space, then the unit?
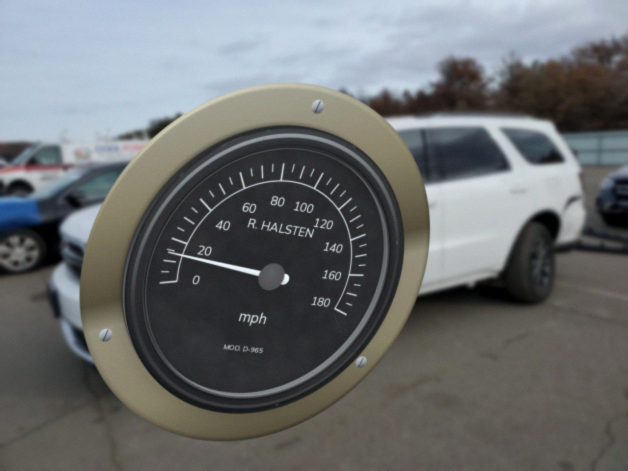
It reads 15; mph
